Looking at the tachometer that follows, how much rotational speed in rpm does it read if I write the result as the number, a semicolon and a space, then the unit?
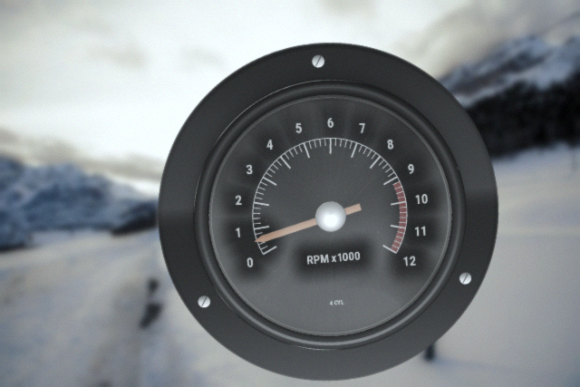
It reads 600; rpm
